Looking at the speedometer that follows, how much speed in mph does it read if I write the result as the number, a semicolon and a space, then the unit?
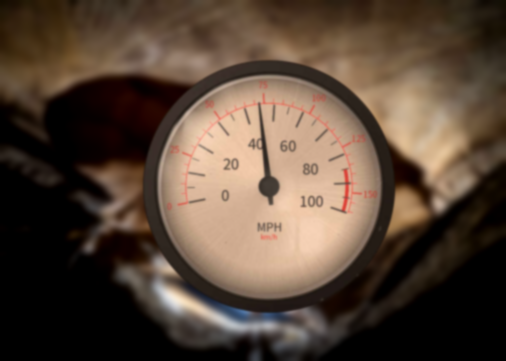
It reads 45; mph
